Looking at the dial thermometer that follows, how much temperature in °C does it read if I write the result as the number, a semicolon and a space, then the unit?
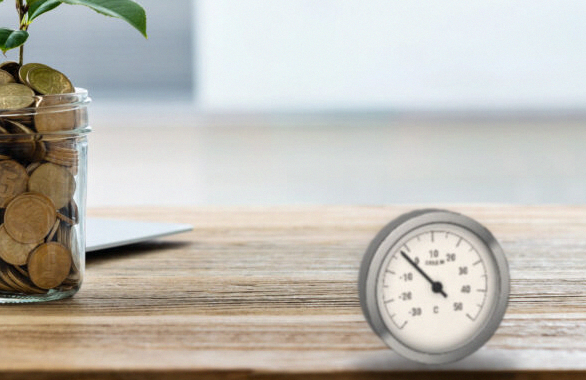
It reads -2.5; °C
